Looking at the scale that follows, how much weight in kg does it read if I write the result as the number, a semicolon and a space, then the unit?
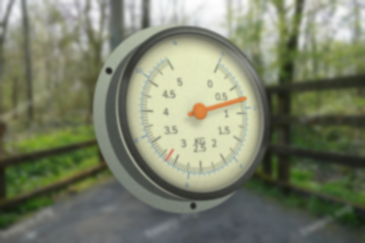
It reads 0.75; kg
